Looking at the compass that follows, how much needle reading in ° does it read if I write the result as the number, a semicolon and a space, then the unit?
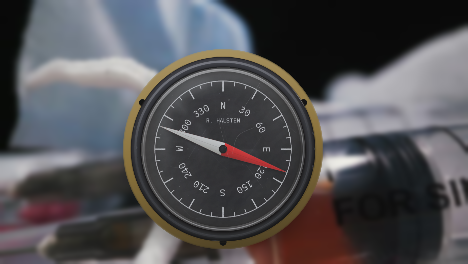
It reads 110; °
